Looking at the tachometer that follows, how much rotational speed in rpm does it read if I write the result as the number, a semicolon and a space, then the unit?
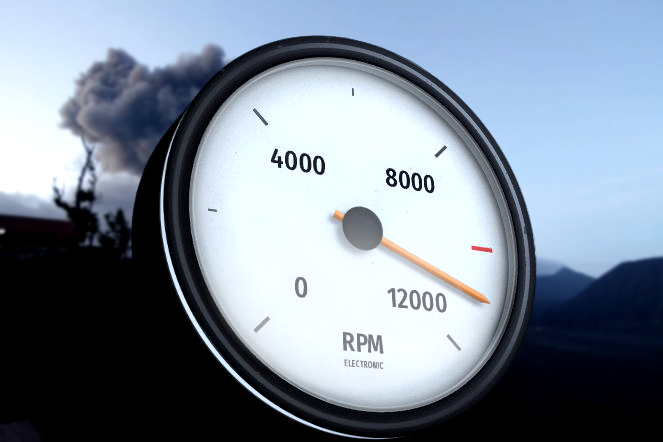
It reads 11000; rpm
